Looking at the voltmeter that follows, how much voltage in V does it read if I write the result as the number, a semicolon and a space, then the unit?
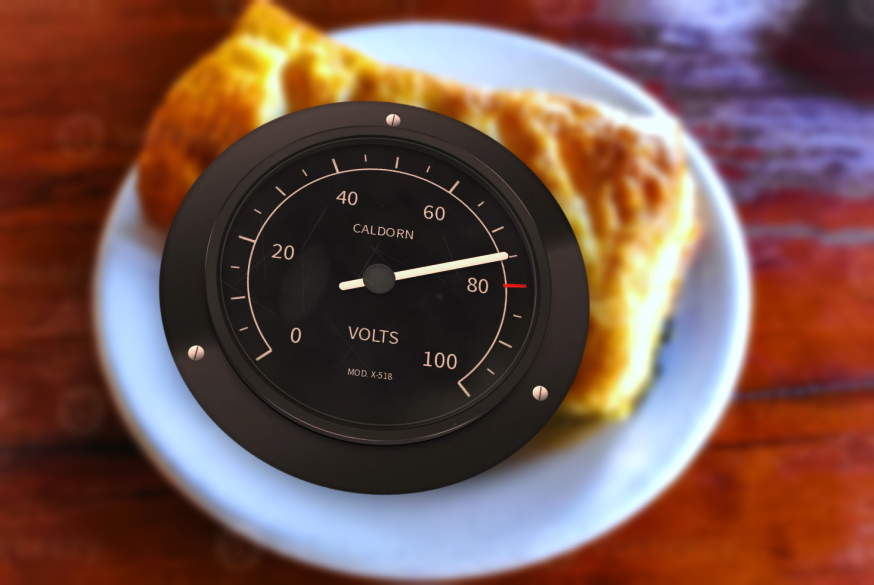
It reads 75; V
